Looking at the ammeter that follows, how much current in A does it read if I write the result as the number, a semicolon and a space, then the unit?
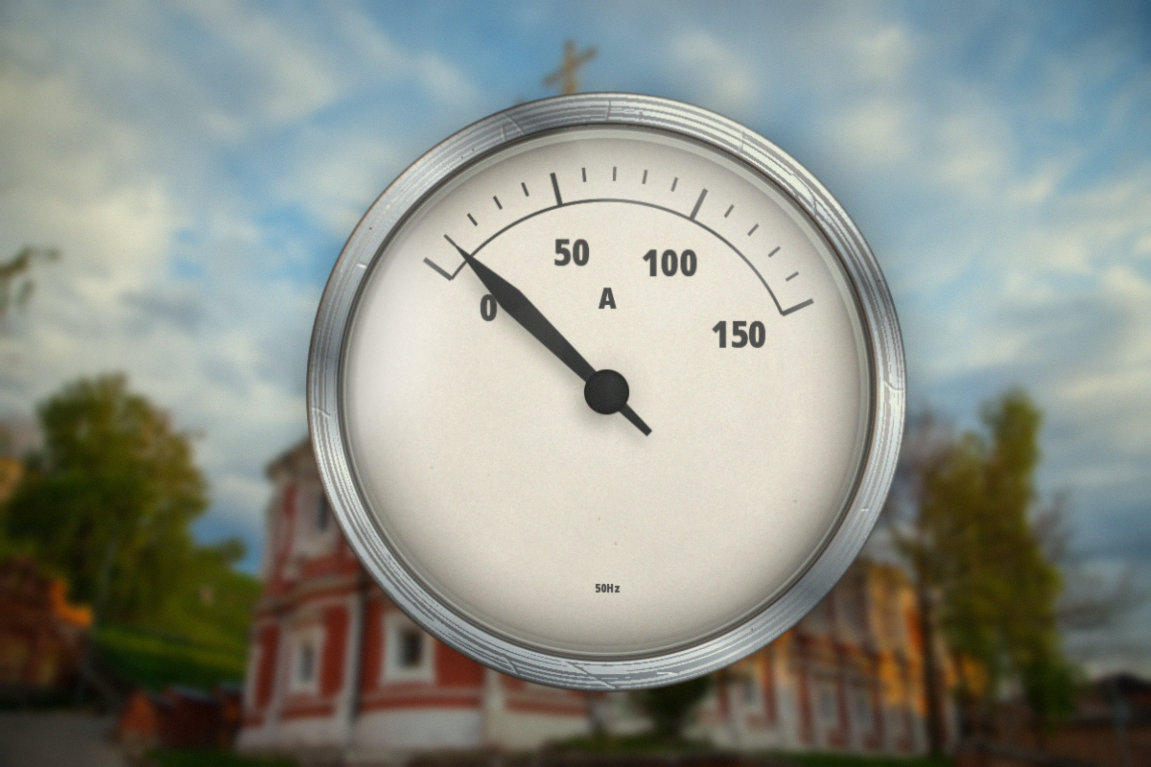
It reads 10; A
